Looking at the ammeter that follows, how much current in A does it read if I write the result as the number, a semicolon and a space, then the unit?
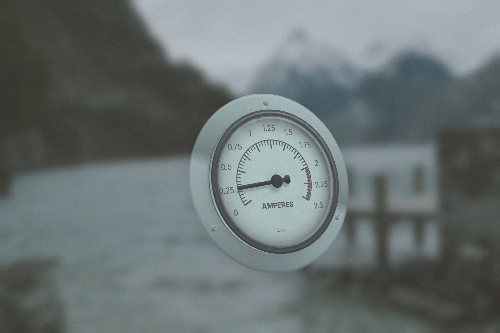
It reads 0.25; A
